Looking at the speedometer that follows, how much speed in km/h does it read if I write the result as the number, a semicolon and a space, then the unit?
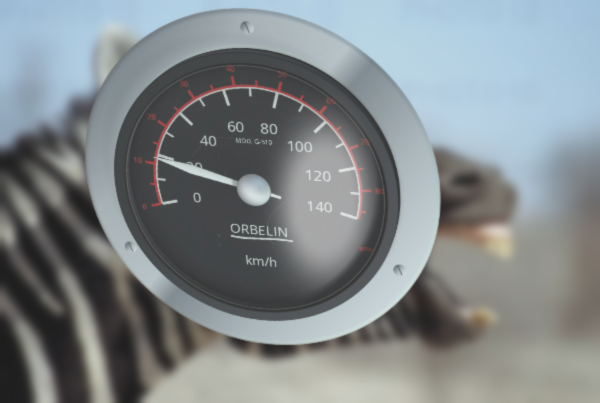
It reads 20; km/h
